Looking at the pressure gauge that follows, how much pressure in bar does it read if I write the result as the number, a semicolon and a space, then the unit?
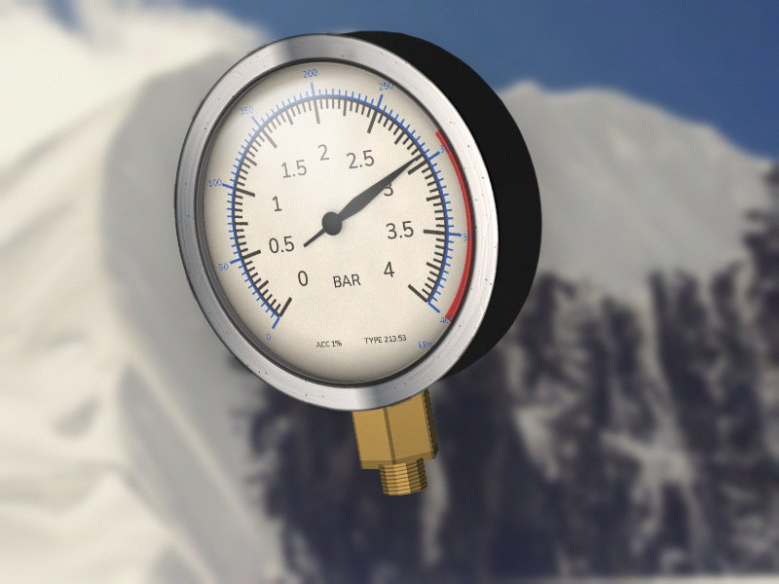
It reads 2.95; bar
